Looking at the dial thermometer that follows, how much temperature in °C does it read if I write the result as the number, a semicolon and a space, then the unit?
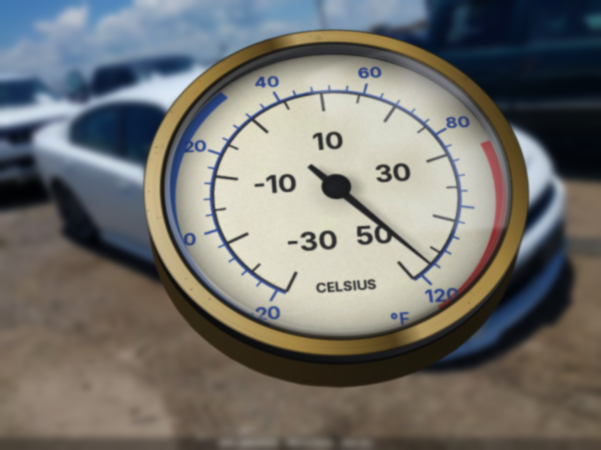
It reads 47.5; °C
